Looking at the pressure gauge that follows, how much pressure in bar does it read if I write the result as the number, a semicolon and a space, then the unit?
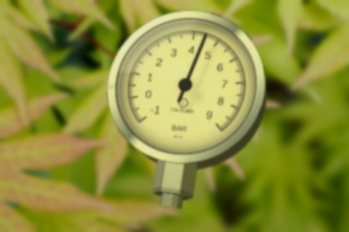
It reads 4.5; bar
